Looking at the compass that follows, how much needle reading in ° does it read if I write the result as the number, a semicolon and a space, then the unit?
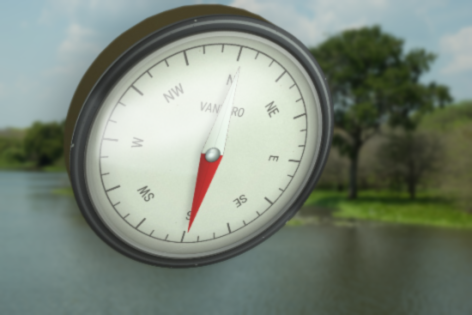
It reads 180; °
